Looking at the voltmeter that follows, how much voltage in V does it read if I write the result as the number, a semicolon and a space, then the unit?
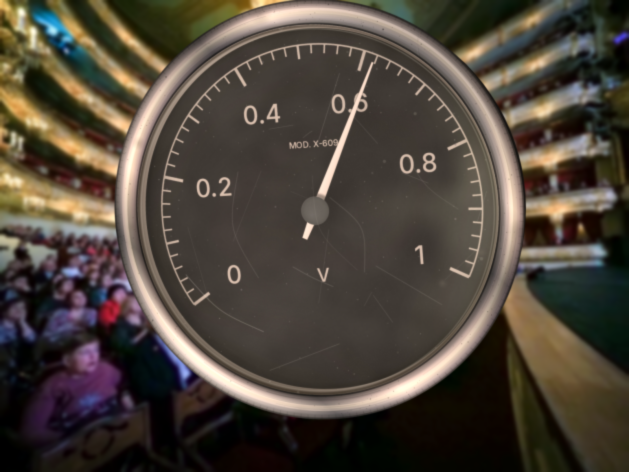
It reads 0.62; V
